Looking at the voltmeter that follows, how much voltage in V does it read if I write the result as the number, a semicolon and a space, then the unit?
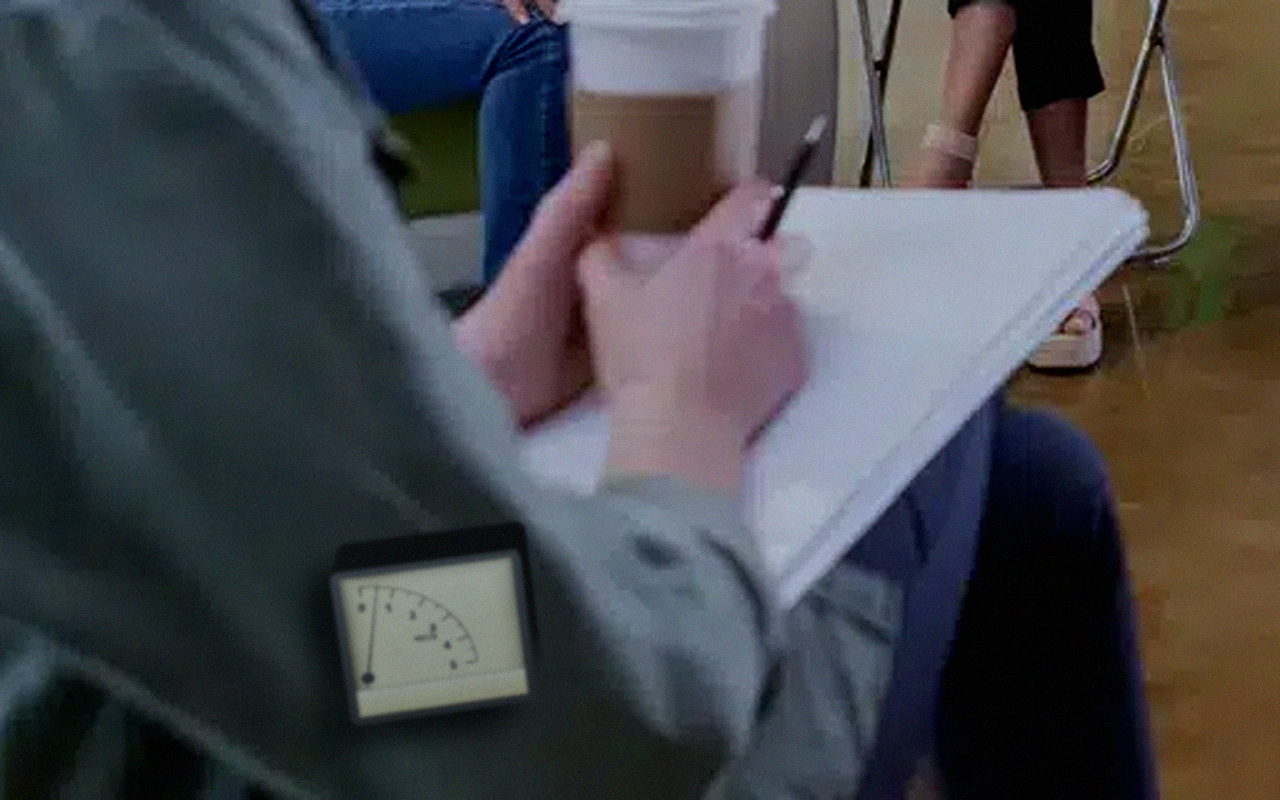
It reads 0.5; V
